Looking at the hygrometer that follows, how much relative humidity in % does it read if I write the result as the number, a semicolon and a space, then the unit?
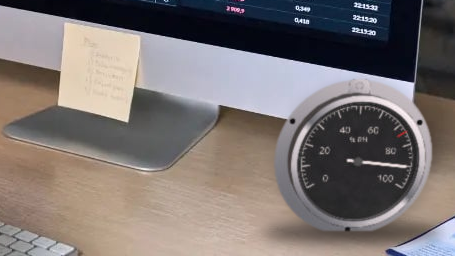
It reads 90; %
